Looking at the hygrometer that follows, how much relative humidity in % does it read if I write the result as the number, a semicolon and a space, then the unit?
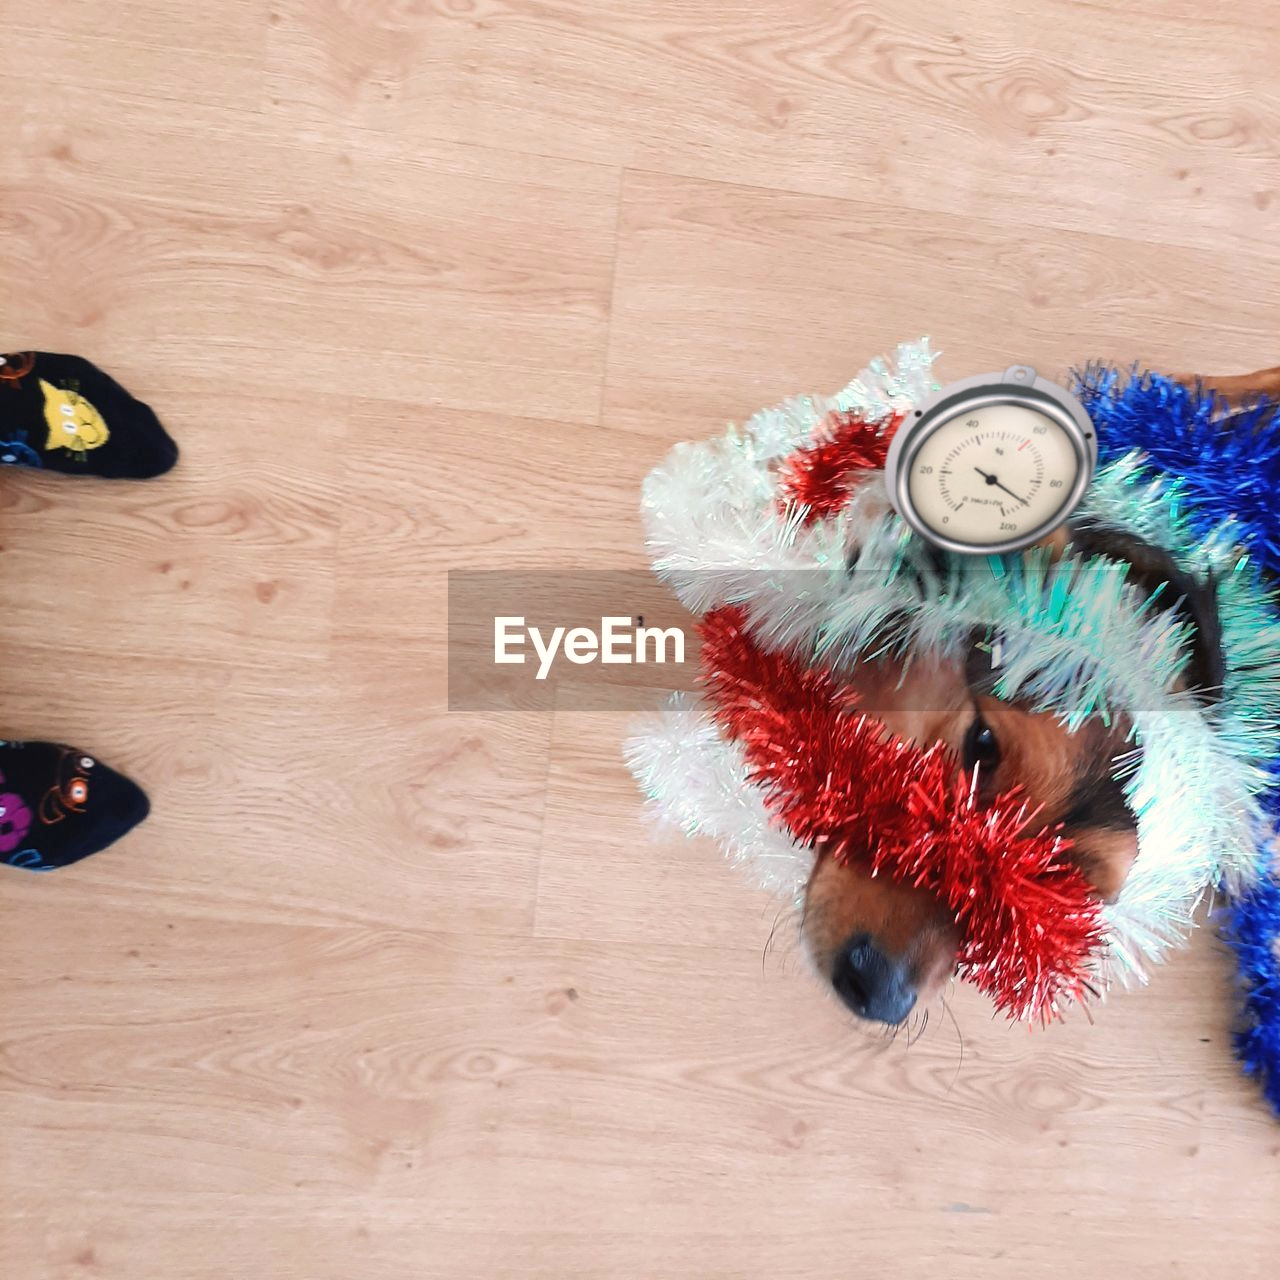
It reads 90; %
